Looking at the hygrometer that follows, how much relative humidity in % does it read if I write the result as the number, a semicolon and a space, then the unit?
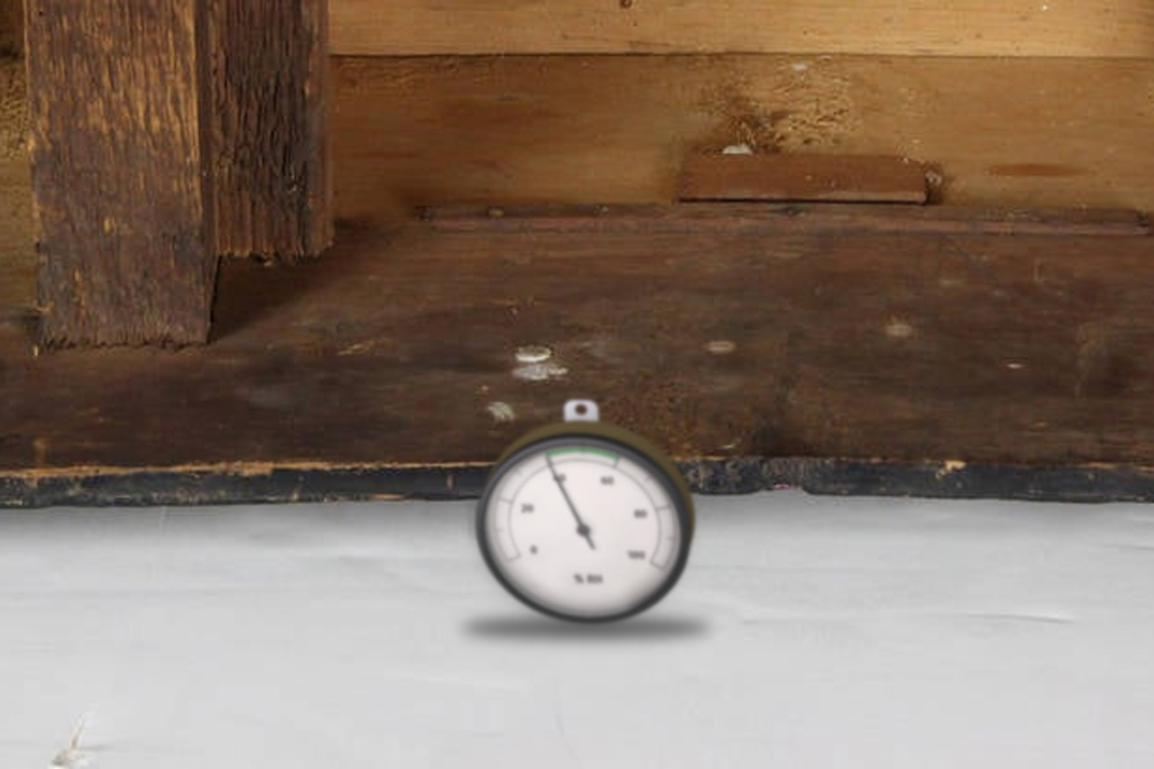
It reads 40; %
